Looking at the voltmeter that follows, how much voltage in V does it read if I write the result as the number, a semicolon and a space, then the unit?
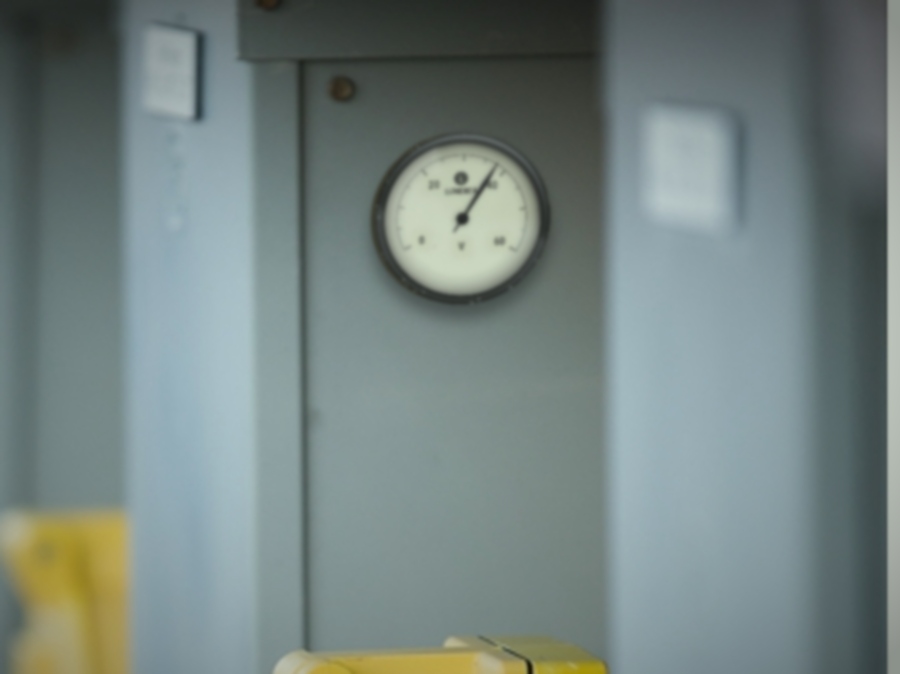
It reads 37.5; V
